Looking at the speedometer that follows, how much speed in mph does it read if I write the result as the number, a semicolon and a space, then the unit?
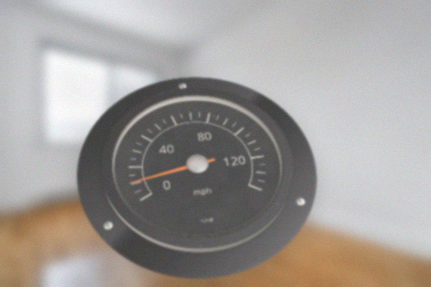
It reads 10; mph
